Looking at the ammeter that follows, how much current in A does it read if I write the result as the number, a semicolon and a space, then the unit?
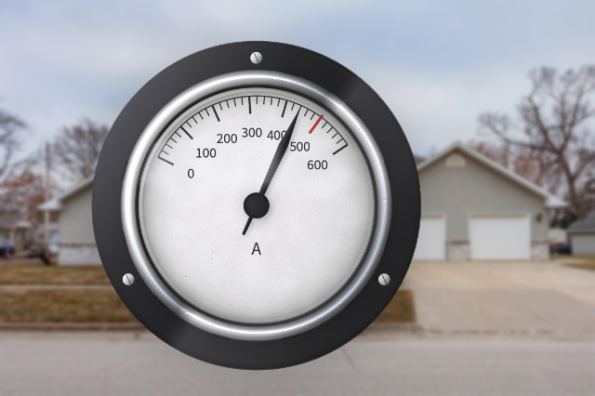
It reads 440; A
